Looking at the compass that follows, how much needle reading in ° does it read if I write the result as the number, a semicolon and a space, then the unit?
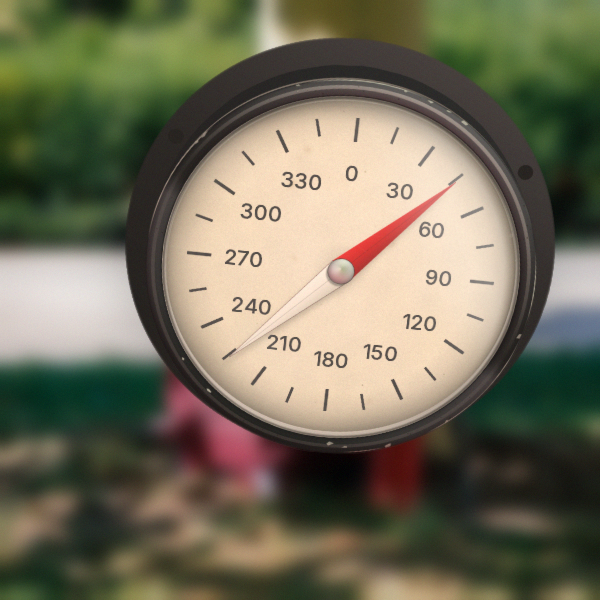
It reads 45; °
